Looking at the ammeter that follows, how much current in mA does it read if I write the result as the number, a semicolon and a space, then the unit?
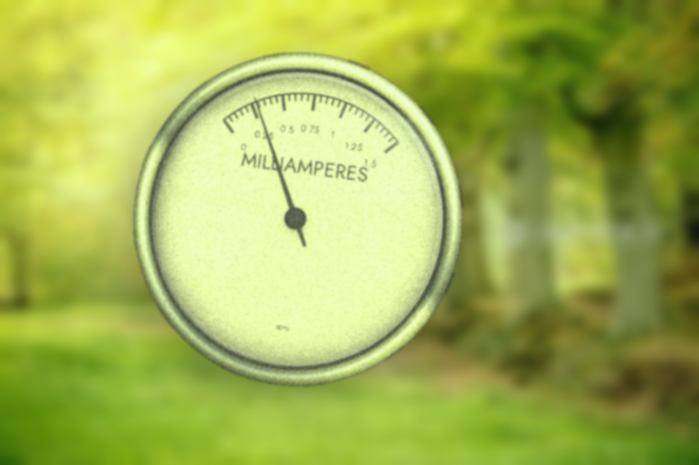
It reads 0.3; mA
